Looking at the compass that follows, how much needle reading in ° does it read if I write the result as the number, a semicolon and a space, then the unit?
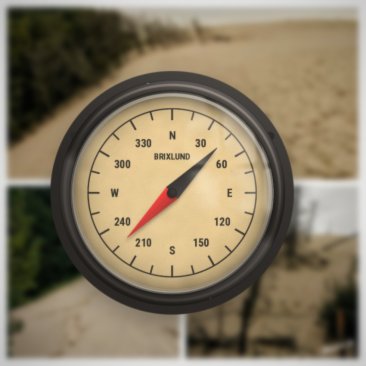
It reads 225; °
